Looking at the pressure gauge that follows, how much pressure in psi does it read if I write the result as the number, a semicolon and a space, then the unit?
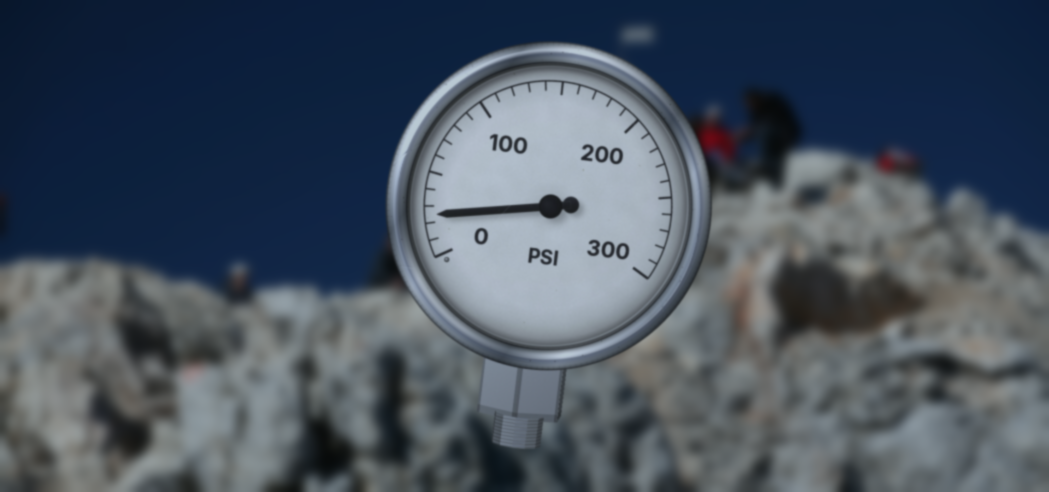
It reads 25; psi
